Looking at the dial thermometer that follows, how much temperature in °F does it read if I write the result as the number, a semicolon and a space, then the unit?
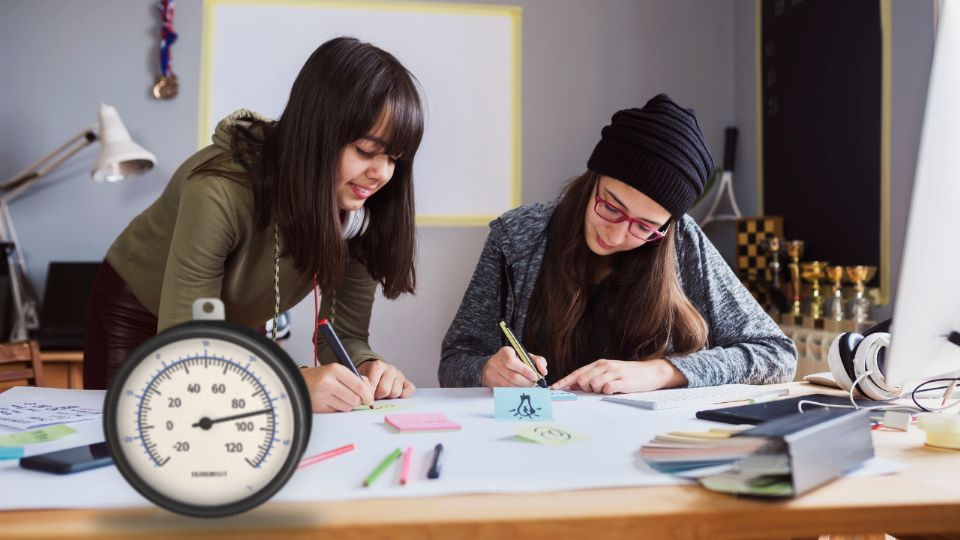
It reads 90; °F
